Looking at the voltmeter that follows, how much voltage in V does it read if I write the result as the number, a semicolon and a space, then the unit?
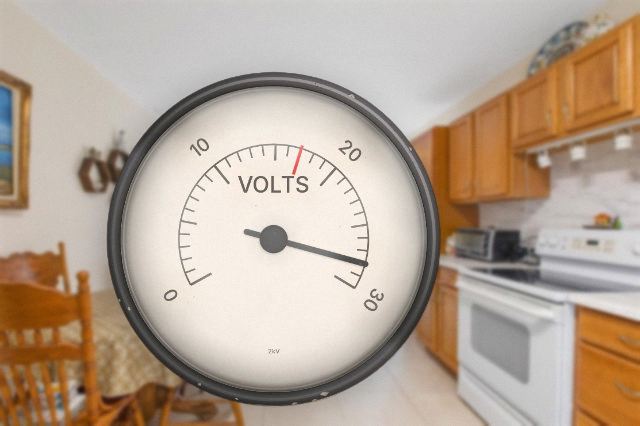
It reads 28; V
